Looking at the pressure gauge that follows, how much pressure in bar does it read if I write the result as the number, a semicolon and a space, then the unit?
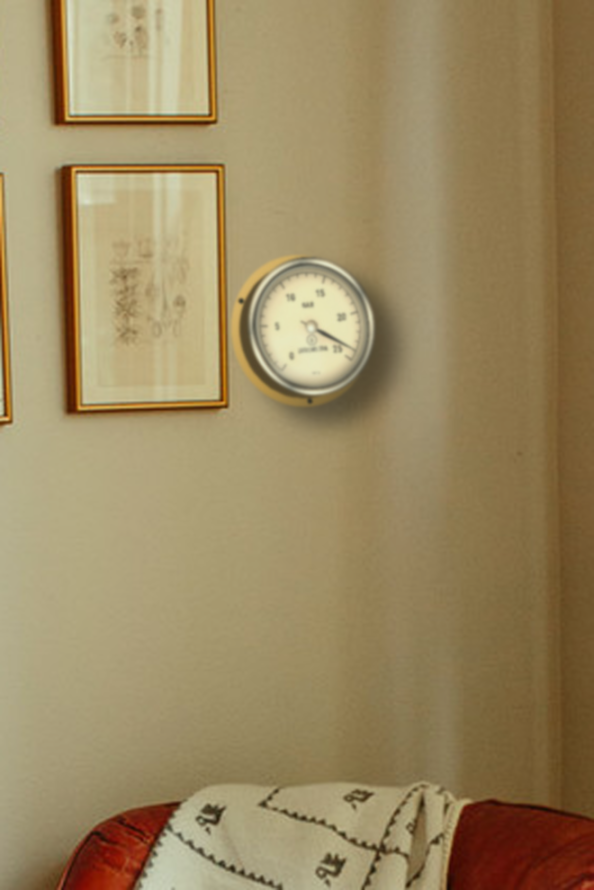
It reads 24; bar
